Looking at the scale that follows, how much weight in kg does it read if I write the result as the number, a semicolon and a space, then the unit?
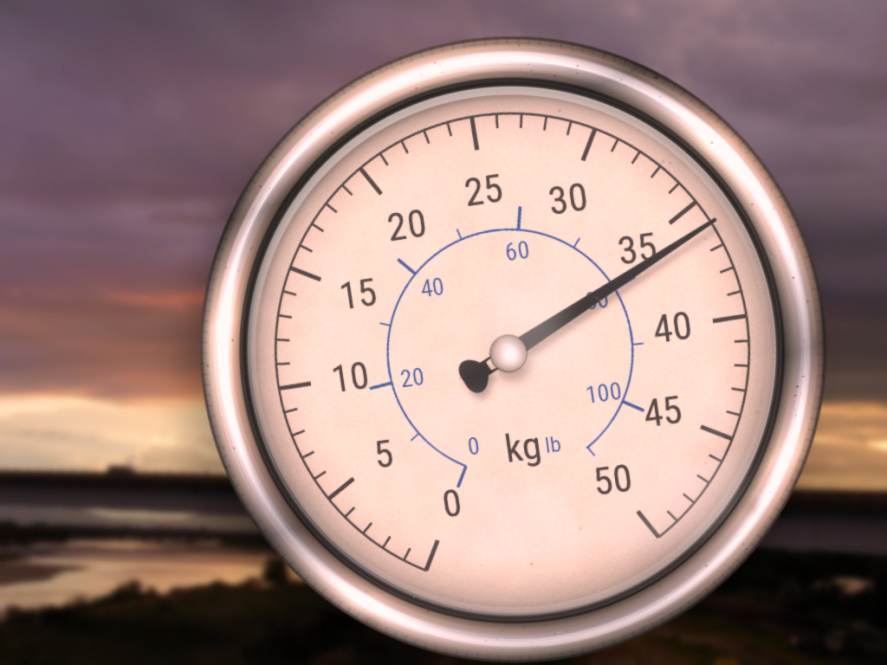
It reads 36; kg
